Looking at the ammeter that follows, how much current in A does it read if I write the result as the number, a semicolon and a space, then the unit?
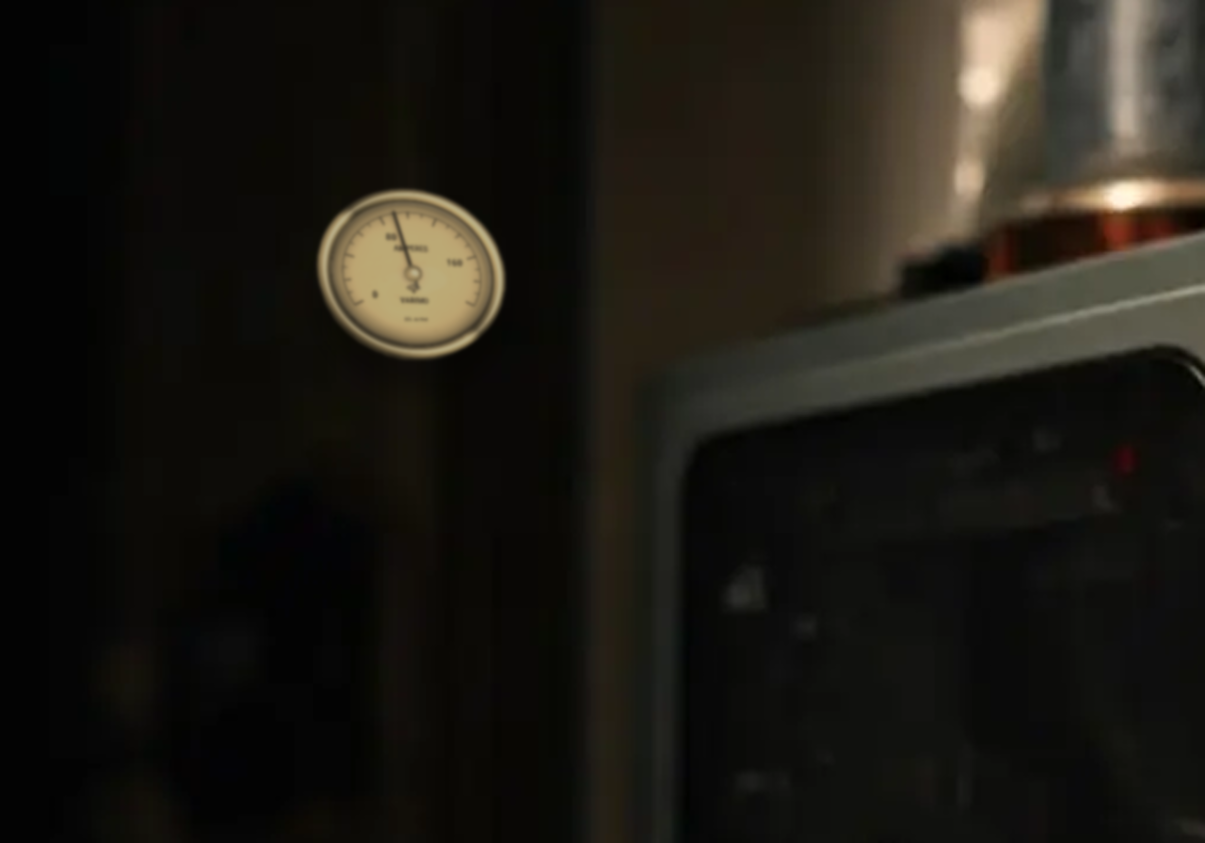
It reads 90; A
